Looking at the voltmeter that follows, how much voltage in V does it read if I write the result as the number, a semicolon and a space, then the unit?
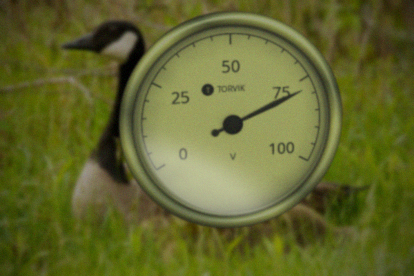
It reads 77.5; V
